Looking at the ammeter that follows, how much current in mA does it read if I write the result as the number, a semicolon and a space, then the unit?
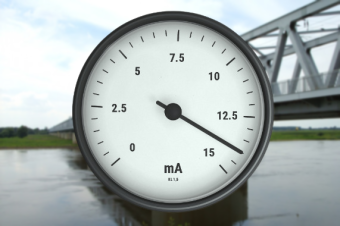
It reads 14; mA
